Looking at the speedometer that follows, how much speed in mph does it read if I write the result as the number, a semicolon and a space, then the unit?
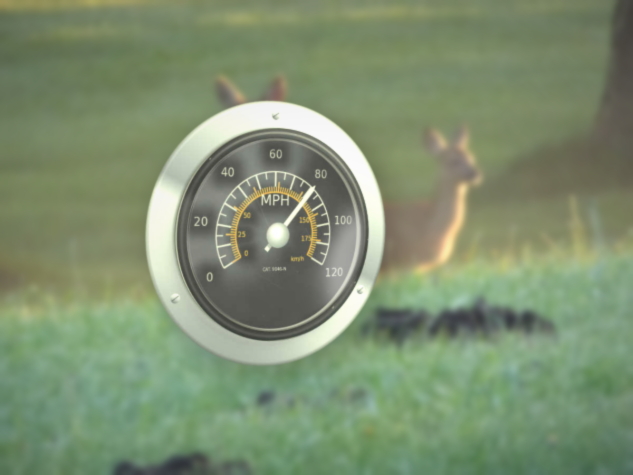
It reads 80; mph
